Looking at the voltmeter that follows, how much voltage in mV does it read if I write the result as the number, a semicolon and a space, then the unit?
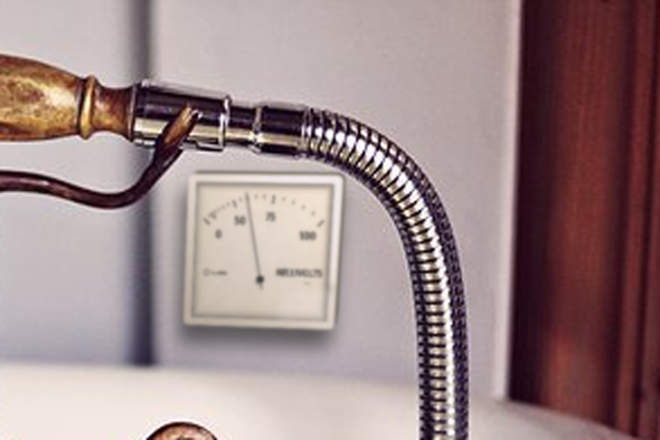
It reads 60; mV
